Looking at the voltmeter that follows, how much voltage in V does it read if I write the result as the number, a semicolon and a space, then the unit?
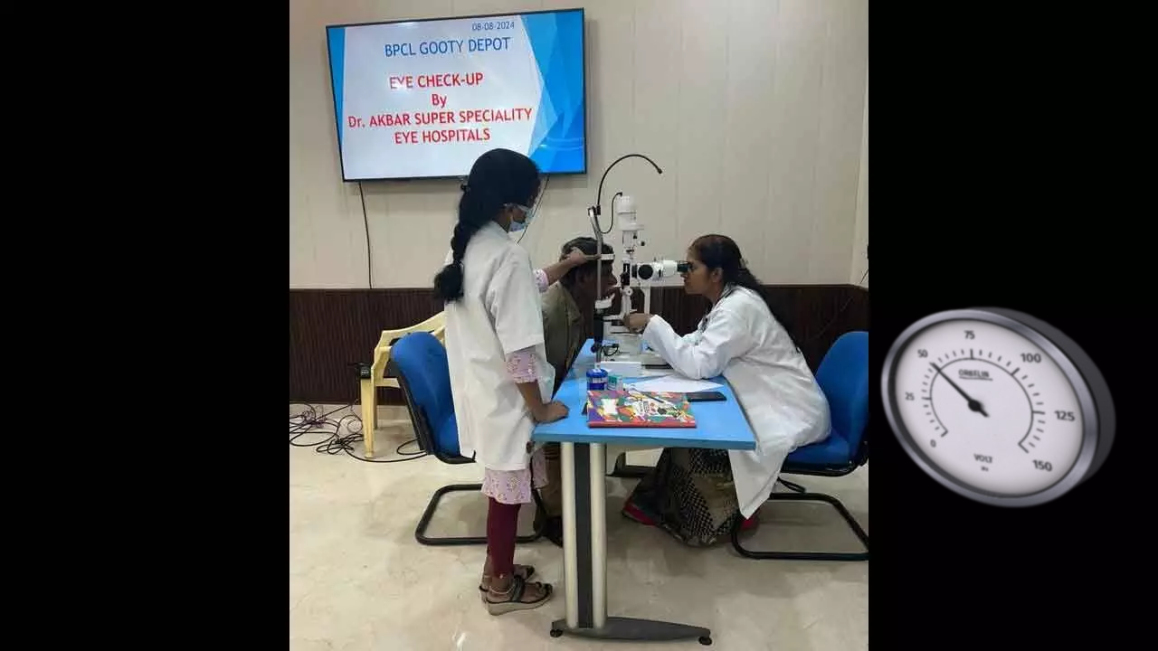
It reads 50; V
